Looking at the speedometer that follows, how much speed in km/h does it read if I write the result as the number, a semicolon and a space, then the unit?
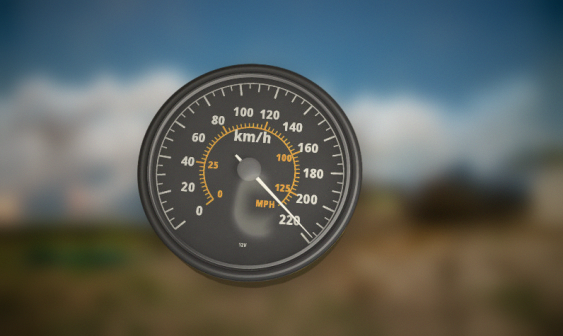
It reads 217.5; km/h
